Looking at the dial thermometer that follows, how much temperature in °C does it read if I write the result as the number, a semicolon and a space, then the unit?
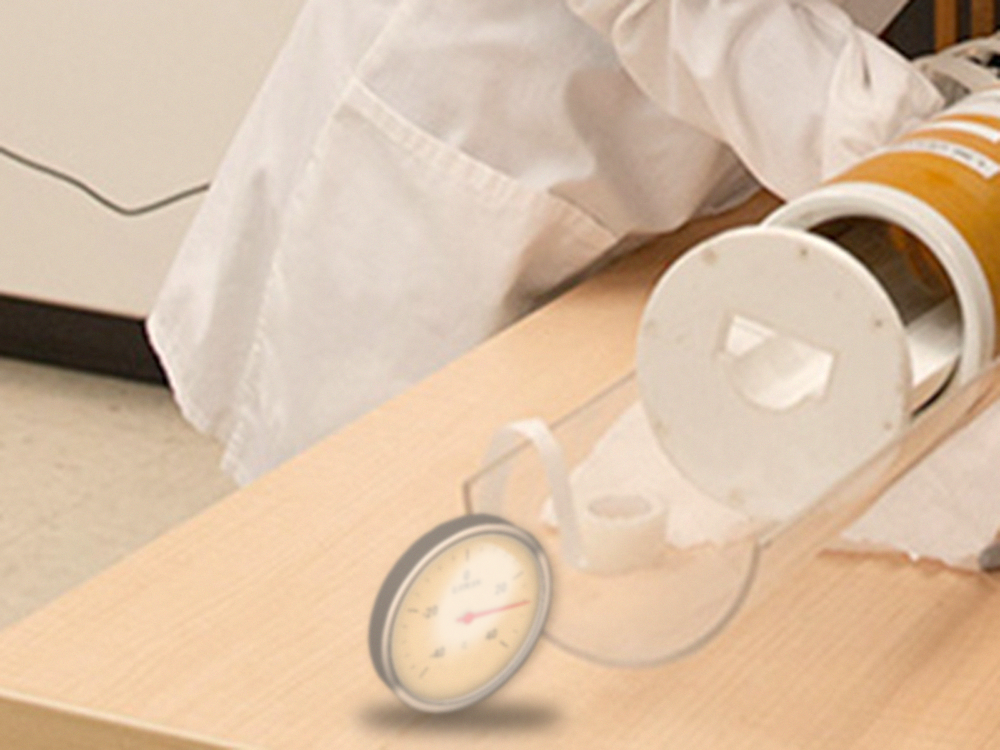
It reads 28; °C
